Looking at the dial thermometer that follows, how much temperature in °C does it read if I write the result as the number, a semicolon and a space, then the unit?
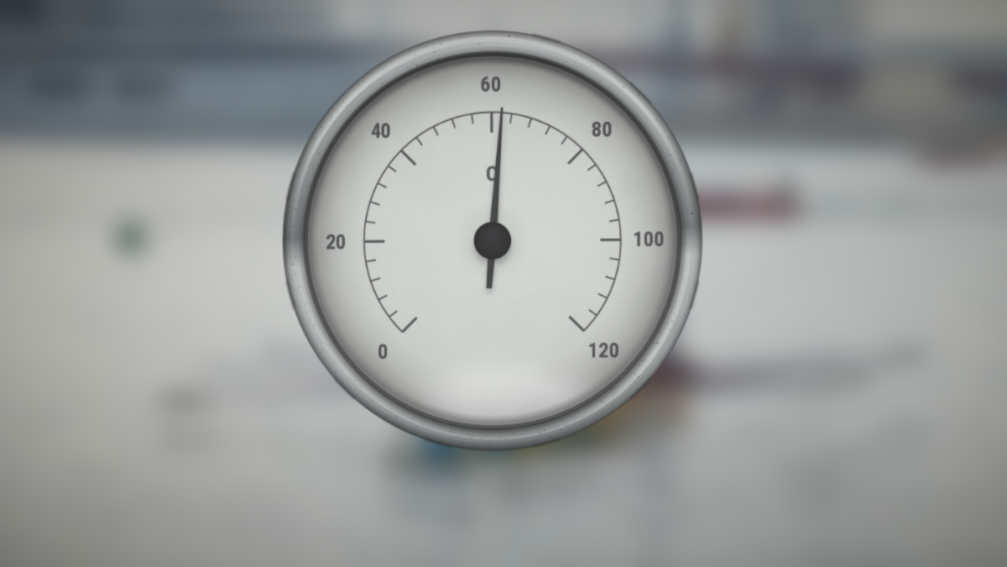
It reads 62; °C
